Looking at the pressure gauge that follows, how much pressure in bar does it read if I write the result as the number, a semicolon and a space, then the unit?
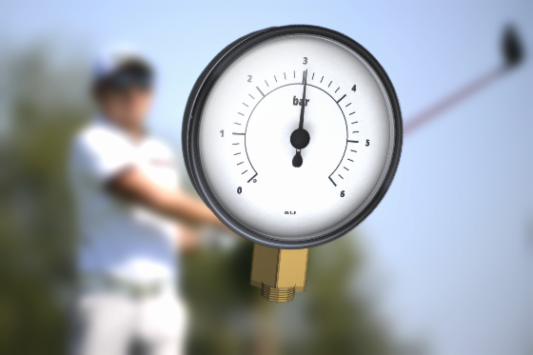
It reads 3; bar
